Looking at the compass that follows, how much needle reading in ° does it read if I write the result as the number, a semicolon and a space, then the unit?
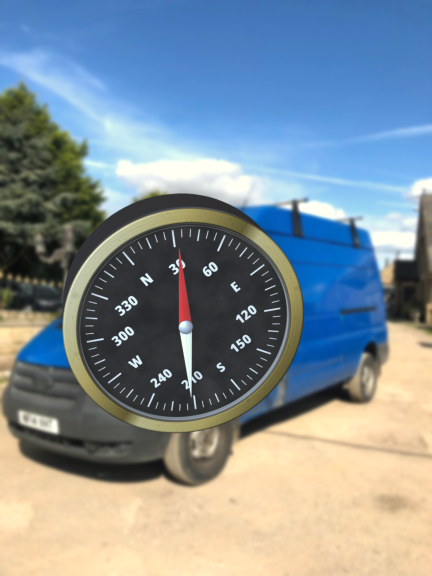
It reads 32.5; °
